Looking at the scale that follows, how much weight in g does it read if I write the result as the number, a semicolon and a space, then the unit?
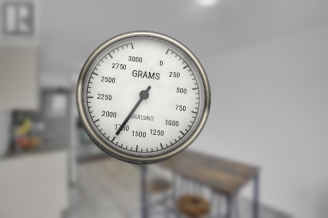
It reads 1750; g
